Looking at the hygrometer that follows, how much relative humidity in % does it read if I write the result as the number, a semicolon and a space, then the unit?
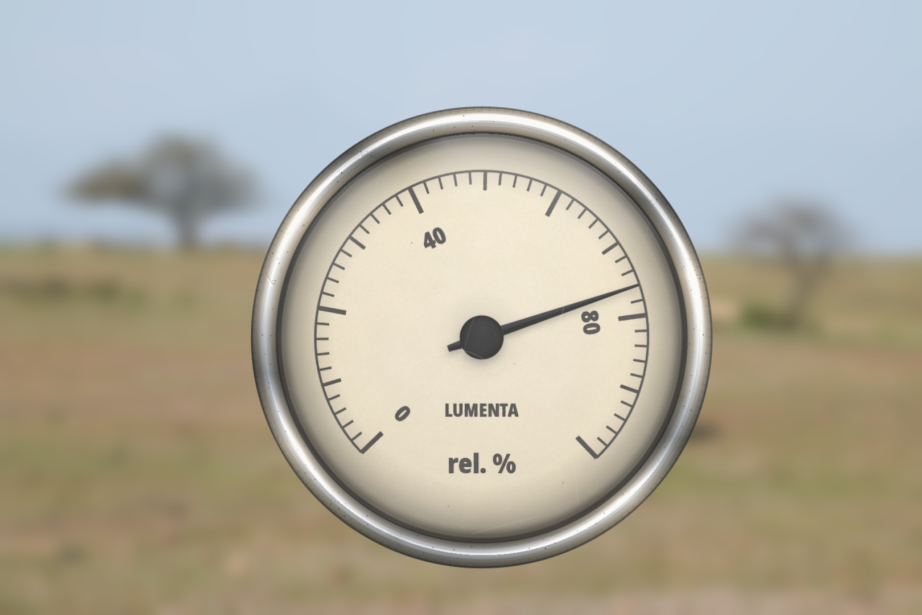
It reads 76; %
